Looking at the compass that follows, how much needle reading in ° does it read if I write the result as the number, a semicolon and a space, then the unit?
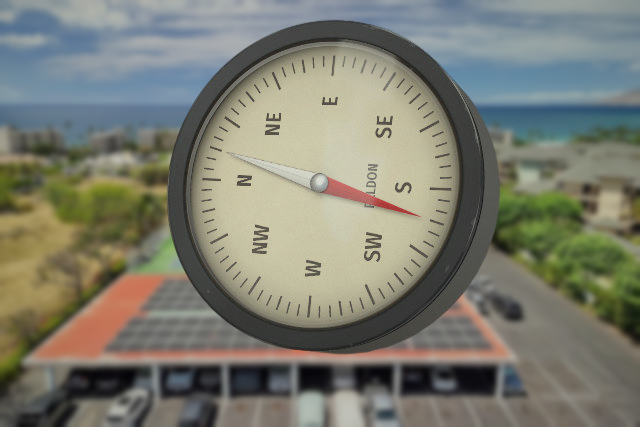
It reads 195; °
